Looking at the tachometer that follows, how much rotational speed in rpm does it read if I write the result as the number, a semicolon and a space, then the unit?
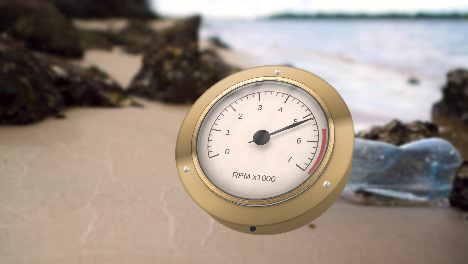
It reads 5200; rpm
